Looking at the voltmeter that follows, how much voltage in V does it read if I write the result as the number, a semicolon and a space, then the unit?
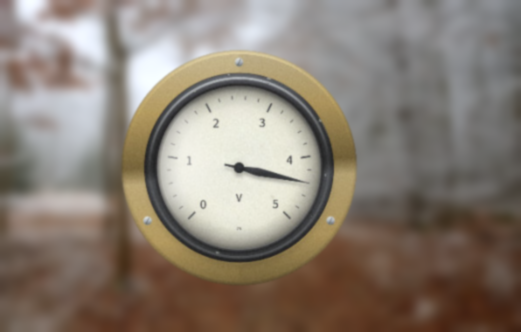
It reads 4.4; V
